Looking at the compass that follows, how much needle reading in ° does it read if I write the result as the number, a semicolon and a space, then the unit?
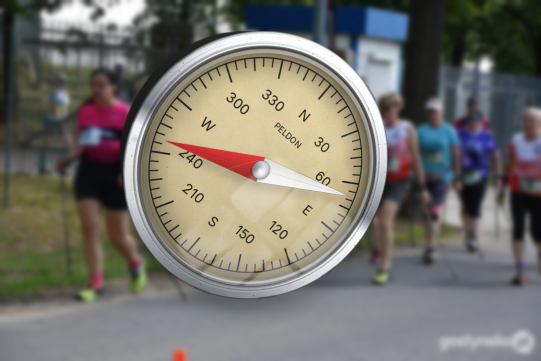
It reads 247.5; °
